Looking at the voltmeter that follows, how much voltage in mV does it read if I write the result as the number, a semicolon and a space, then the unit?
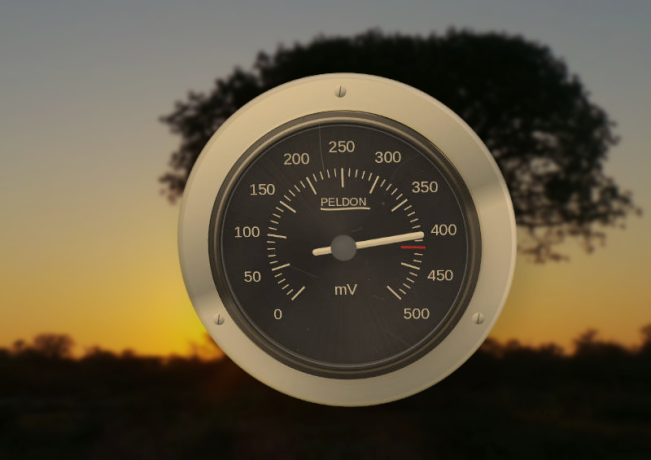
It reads 400; mV
